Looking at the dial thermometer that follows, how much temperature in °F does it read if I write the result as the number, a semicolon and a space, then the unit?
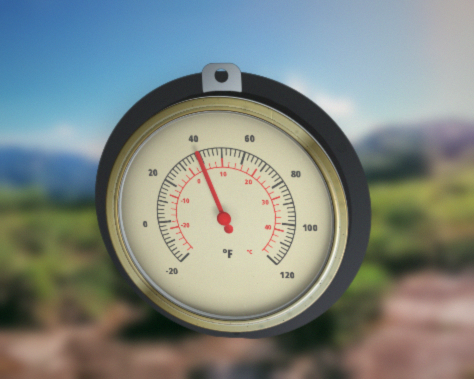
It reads 40; °F
